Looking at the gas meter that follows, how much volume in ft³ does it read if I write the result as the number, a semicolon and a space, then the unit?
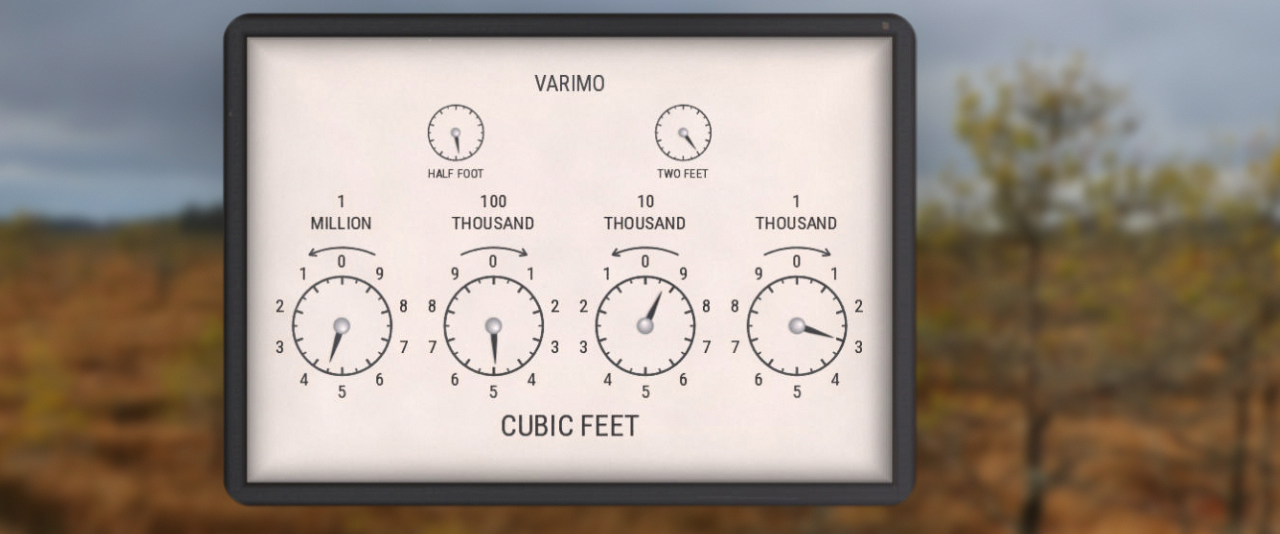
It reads 449300; ft³
